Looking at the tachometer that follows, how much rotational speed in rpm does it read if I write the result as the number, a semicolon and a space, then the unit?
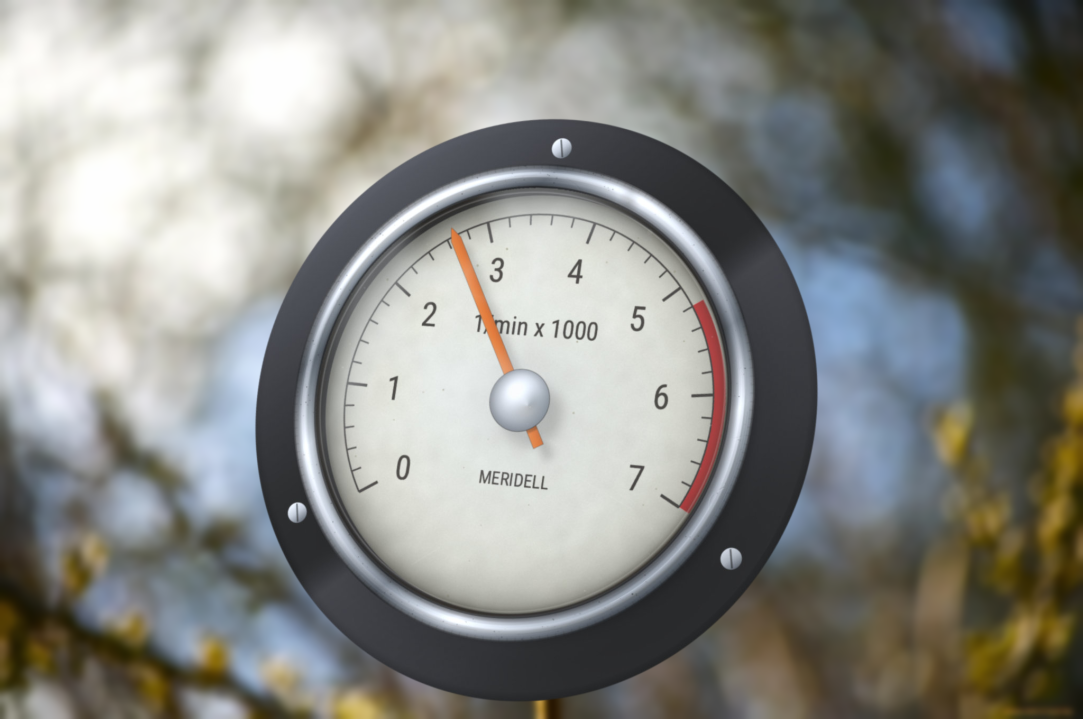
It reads 2700; rpm
